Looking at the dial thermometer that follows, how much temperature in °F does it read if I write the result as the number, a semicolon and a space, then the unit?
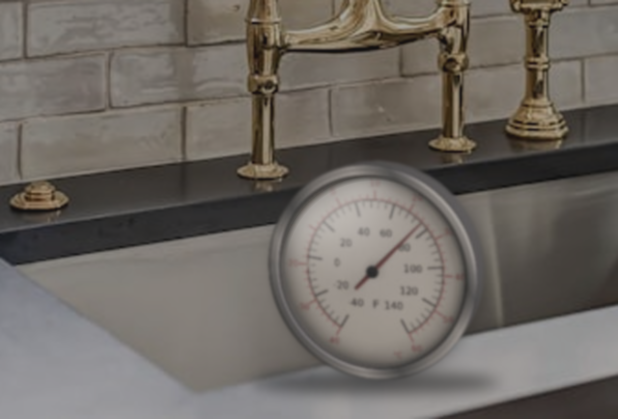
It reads 76; °F
